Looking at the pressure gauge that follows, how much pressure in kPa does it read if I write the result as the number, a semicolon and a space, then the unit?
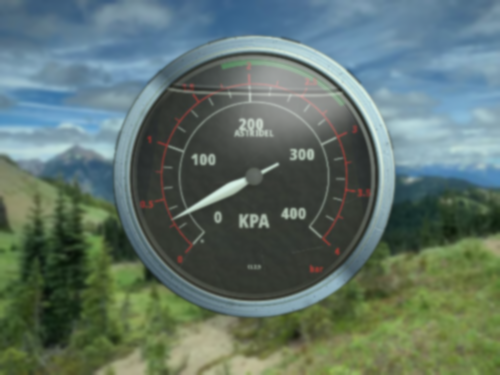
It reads 30; kPa
